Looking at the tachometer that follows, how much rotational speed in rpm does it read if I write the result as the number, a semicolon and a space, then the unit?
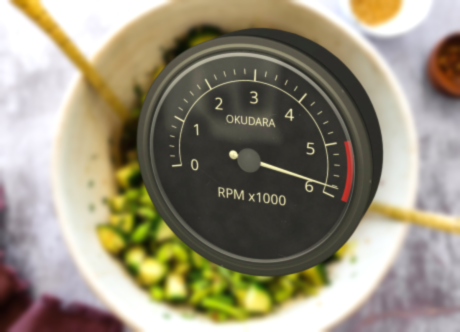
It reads 5800; rpm
